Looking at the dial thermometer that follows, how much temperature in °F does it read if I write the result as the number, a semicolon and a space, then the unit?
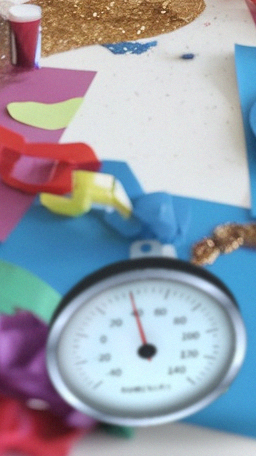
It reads 40; °F
